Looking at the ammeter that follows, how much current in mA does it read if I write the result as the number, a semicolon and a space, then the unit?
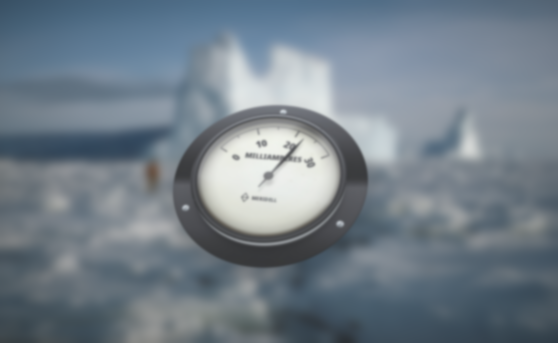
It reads 22.5; mA
